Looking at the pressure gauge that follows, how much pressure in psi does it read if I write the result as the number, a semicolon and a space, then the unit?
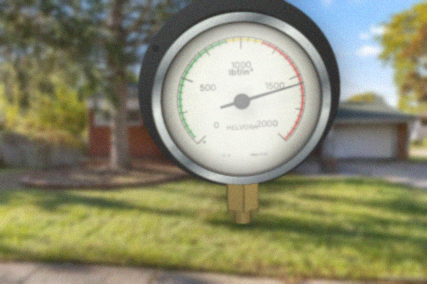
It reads 1550; psi
